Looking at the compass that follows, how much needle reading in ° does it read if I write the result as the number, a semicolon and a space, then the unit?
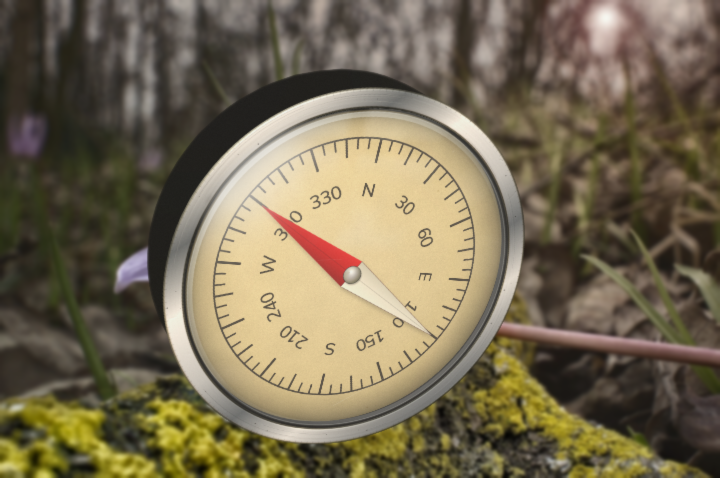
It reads 300; °
